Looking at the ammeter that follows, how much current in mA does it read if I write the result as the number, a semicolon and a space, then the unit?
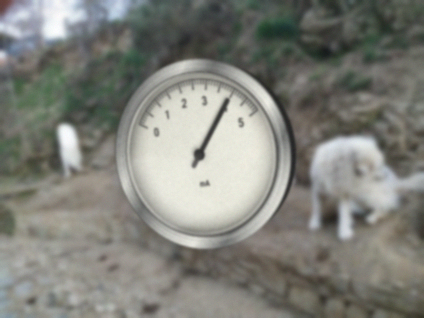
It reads 4; mA
